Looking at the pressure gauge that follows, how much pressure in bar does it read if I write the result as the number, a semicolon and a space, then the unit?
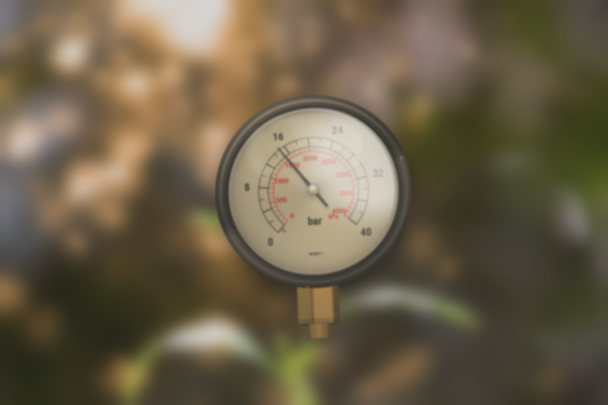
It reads 15; bar
